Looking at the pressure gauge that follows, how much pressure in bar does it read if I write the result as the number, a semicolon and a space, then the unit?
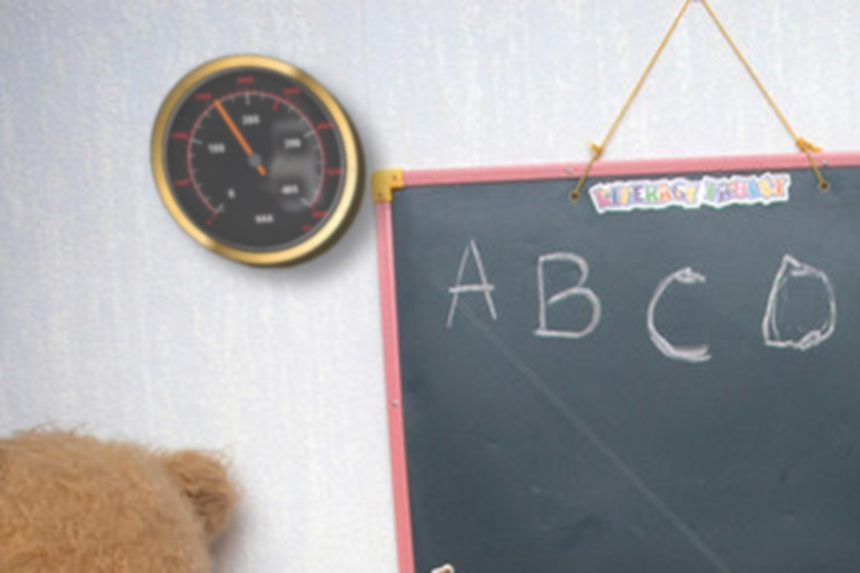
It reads 160; bar
